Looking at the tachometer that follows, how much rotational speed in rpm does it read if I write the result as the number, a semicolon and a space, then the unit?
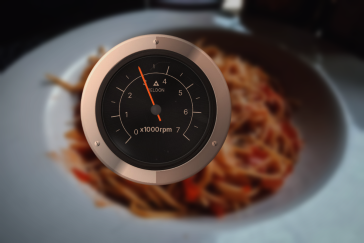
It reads 3000; rpm
